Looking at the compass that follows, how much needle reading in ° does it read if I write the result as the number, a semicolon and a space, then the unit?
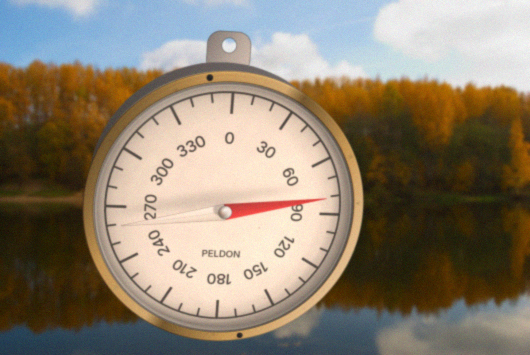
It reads 80; °
